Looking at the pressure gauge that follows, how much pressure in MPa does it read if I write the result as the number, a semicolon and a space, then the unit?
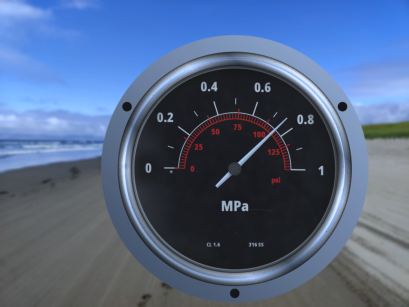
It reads 0.75; MPa
